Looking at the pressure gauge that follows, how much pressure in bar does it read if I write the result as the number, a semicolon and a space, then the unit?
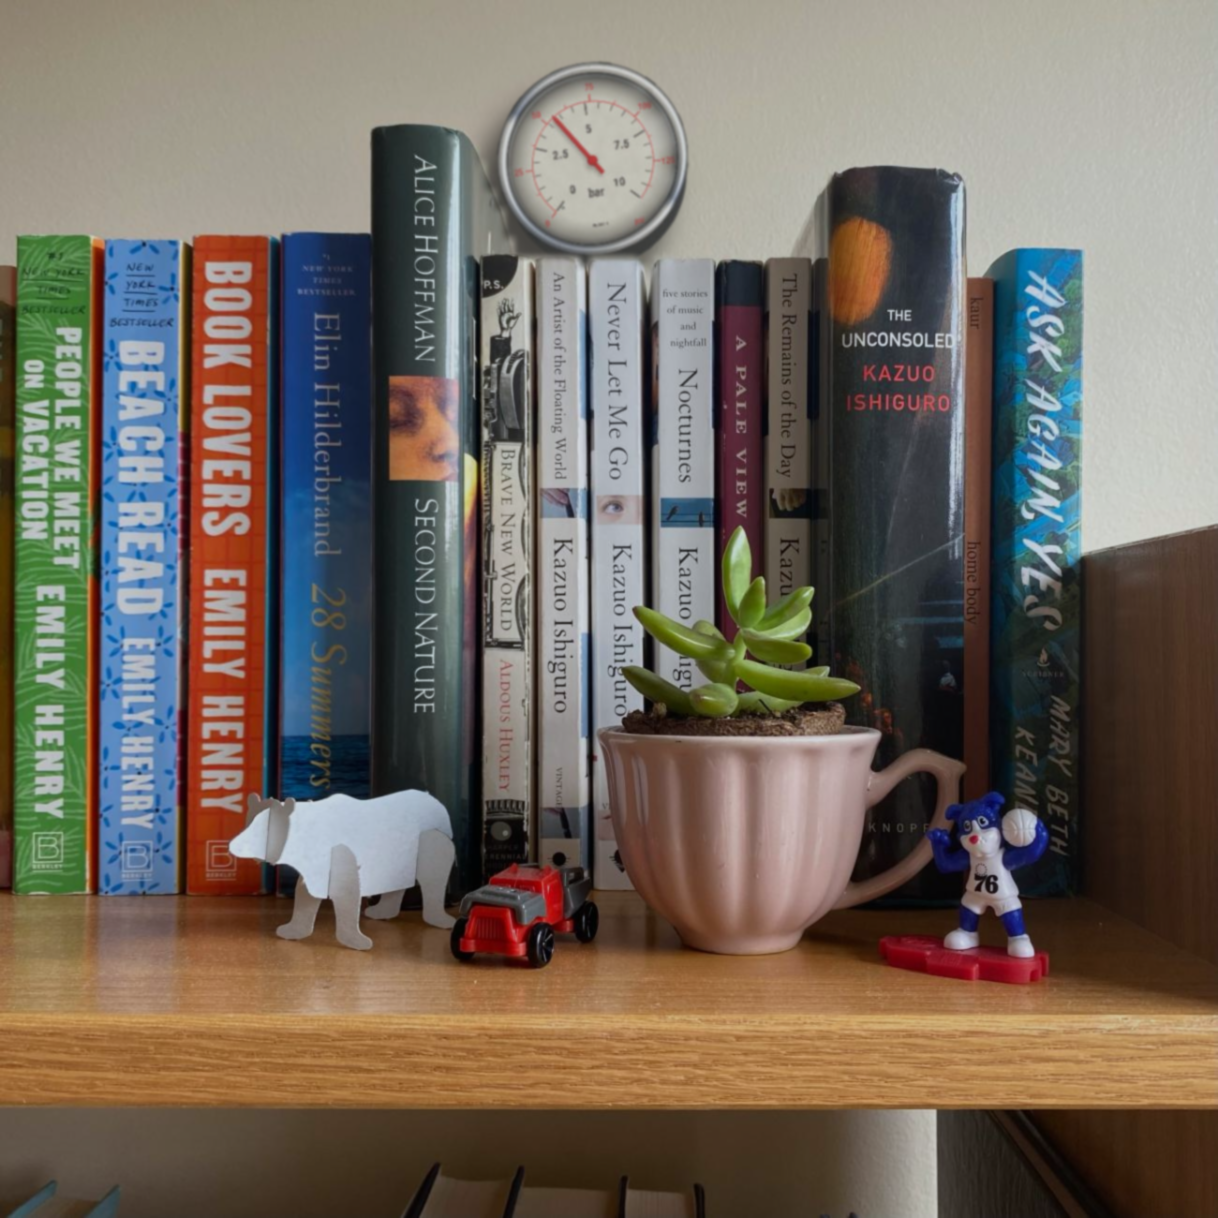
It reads 3.75; bar
